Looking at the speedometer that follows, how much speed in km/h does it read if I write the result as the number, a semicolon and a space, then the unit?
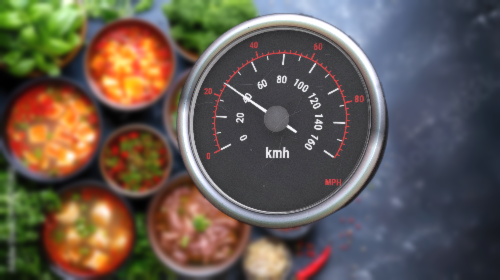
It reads 40; km/h
